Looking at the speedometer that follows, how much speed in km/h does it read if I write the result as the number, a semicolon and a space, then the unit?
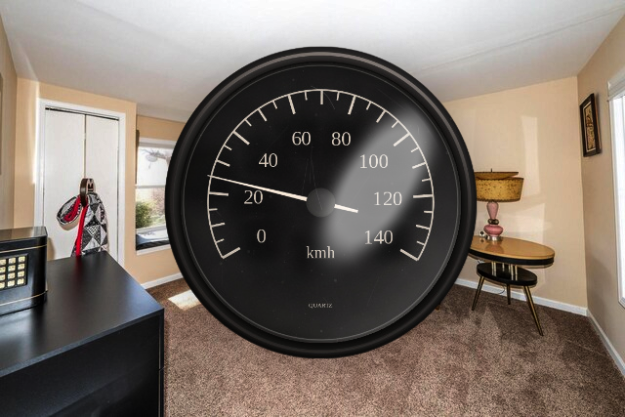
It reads 25; km/h
